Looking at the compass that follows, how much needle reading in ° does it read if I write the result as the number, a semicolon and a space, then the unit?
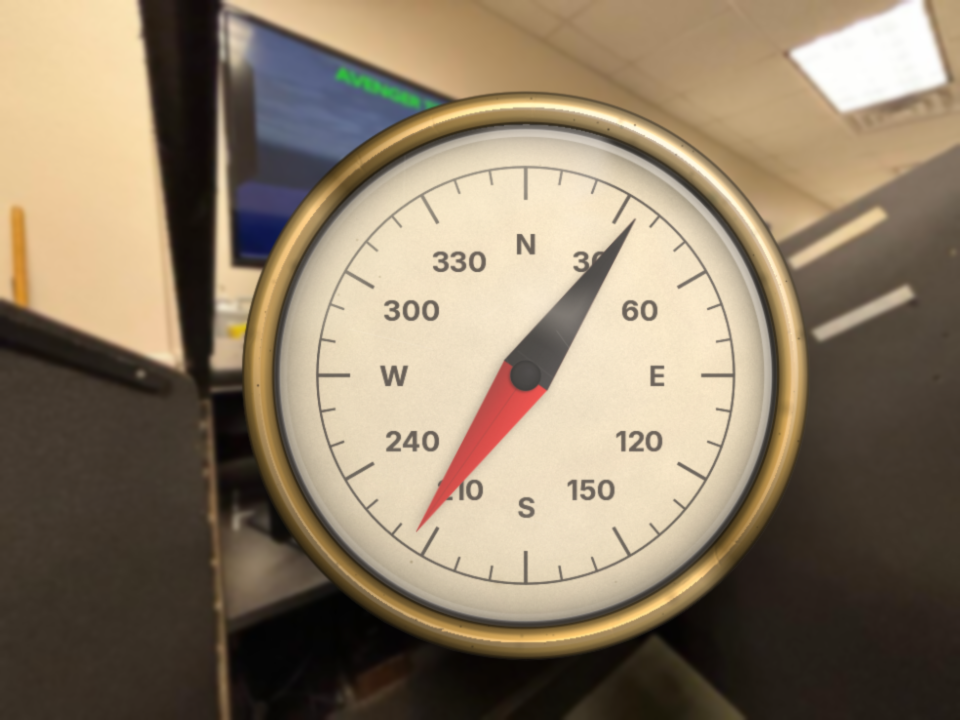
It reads 215; °
